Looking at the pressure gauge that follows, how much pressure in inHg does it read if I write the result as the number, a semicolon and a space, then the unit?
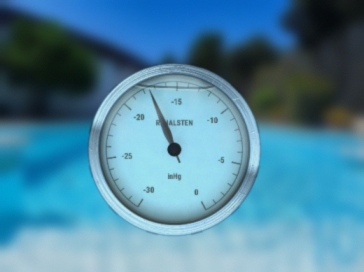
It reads -17.5; inHg
